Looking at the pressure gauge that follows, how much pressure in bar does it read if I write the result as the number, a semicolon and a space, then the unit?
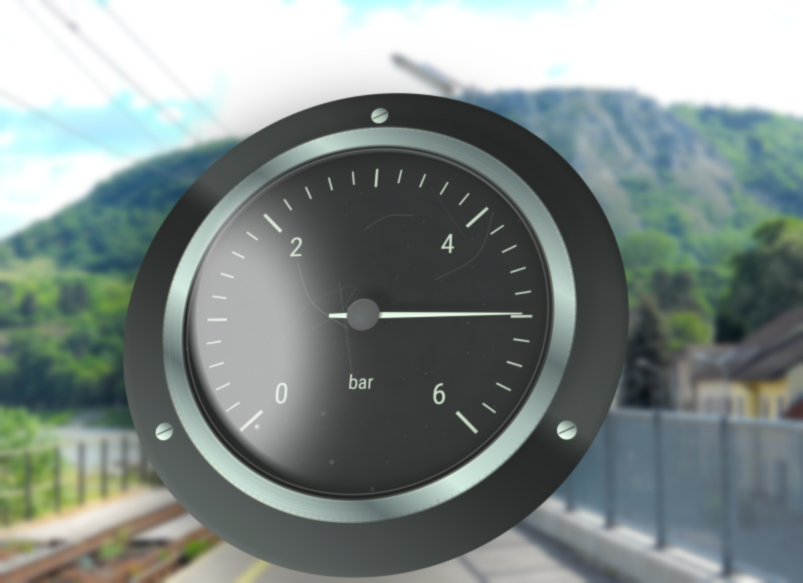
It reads 5; bar
